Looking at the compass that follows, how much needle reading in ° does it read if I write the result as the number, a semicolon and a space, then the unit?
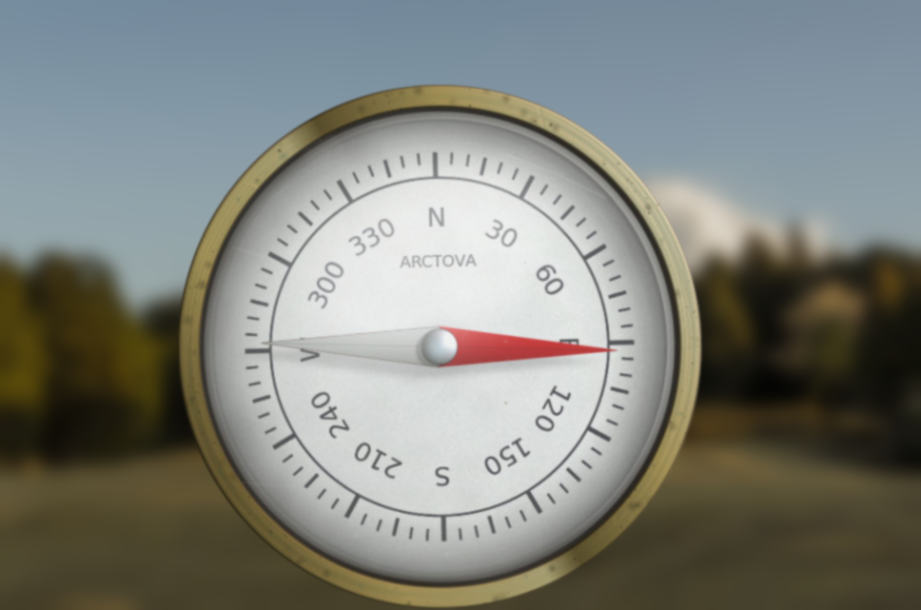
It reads 92.5; °
